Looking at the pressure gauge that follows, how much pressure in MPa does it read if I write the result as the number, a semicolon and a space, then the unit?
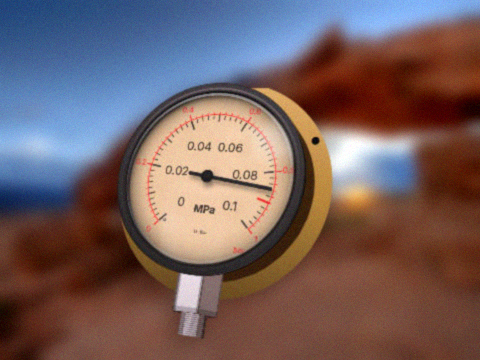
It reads 0.086; MPa
